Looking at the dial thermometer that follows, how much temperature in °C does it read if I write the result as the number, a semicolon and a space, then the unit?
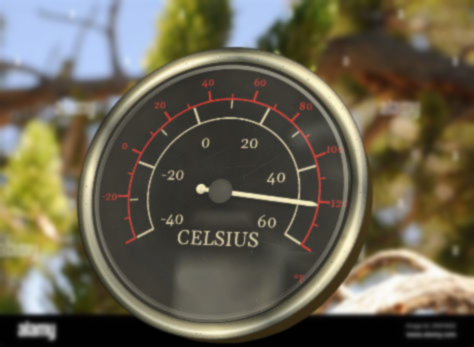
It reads 50; °C
